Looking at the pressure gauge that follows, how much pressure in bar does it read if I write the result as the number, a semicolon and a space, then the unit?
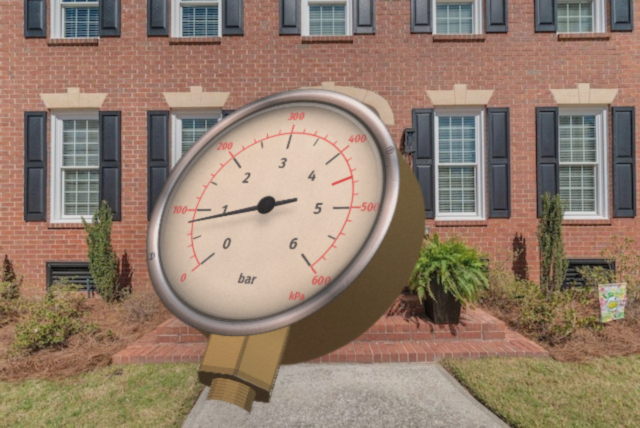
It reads 0.75; bar
